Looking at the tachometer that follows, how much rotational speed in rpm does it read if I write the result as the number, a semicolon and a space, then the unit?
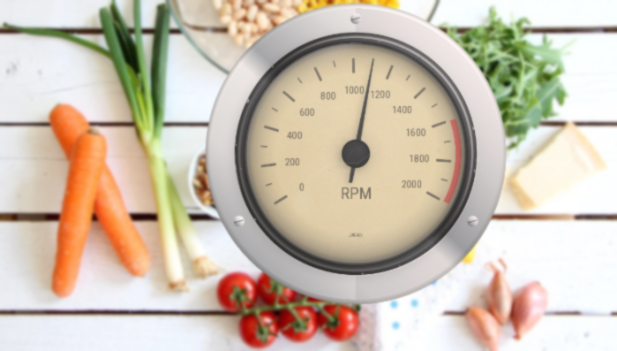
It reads 1100; rpm
